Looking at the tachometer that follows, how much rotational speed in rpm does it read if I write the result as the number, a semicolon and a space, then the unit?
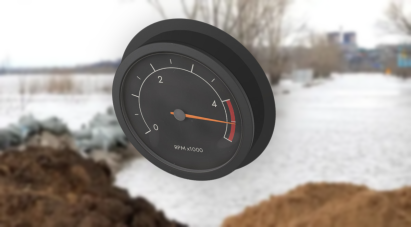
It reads 4500; rpm
